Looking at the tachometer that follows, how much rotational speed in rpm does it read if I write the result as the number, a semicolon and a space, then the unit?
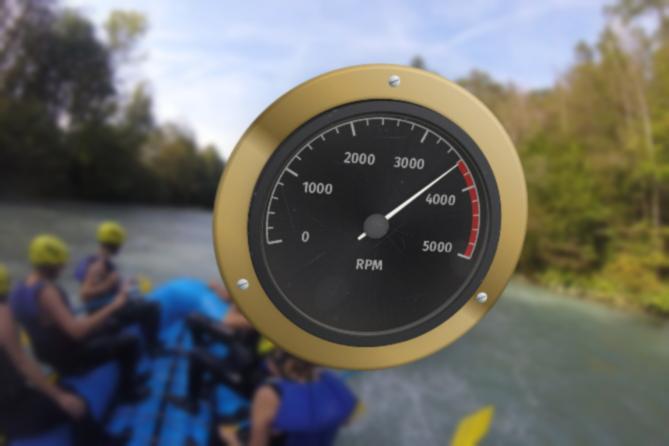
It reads 3600; rpm
